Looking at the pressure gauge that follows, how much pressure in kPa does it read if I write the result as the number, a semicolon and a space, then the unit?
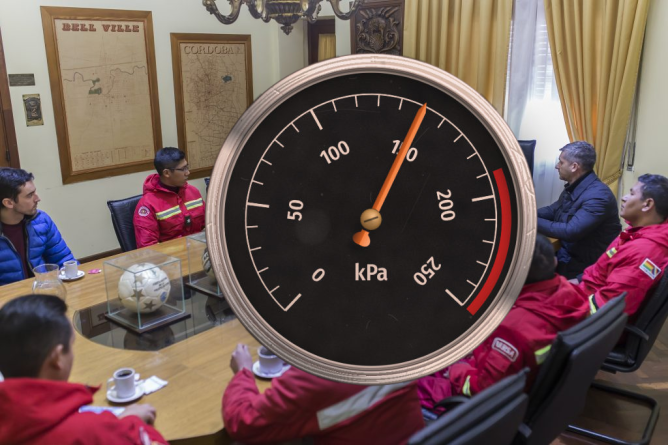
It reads 150; kPa
